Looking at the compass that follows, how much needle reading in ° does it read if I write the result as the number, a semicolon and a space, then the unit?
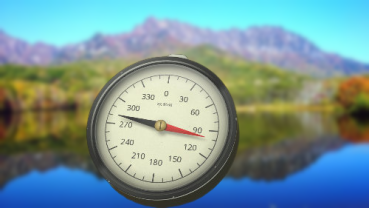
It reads 100; °
